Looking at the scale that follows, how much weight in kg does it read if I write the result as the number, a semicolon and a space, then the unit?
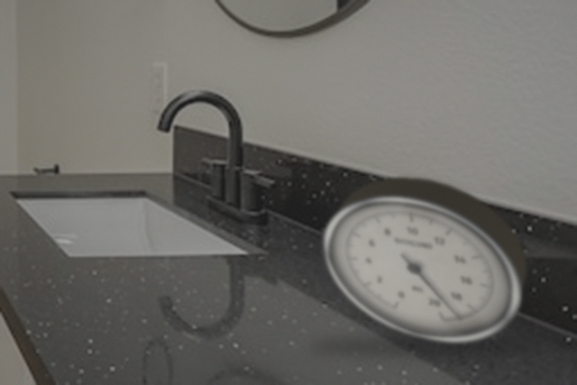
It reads 19; kg
